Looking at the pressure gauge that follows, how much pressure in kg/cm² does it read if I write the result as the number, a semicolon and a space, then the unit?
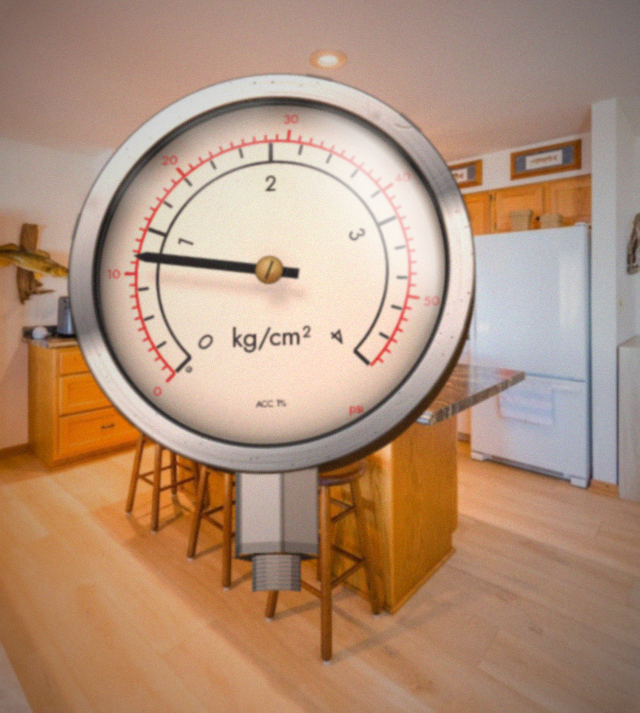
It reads 0.8; kg/cm²
